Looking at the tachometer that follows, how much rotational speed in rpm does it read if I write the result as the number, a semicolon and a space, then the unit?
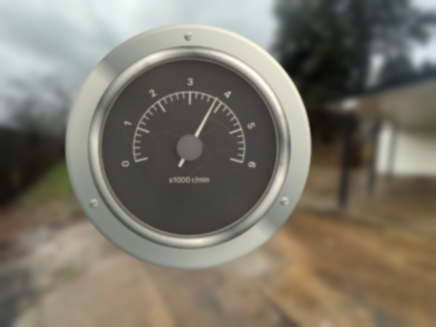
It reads 3800; rpm
